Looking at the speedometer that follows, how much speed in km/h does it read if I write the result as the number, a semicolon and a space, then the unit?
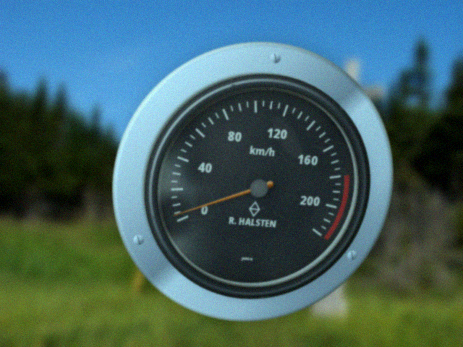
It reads 5; km/h
